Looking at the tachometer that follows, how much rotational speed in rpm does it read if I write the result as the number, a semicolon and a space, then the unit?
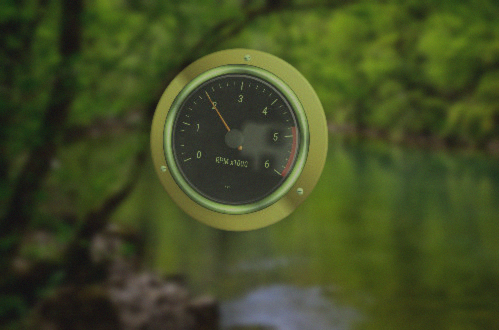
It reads 2000; rpm
